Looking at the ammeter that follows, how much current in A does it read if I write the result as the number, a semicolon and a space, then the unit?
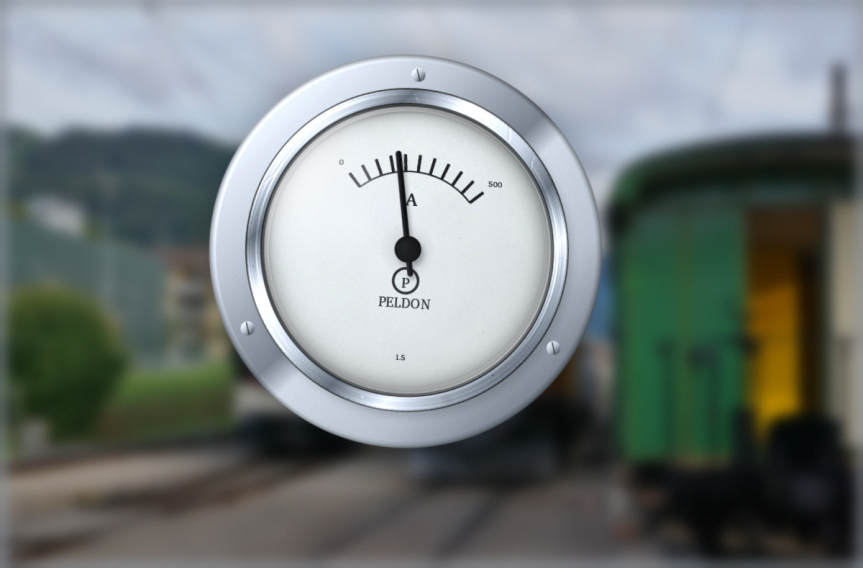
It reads 175; A
